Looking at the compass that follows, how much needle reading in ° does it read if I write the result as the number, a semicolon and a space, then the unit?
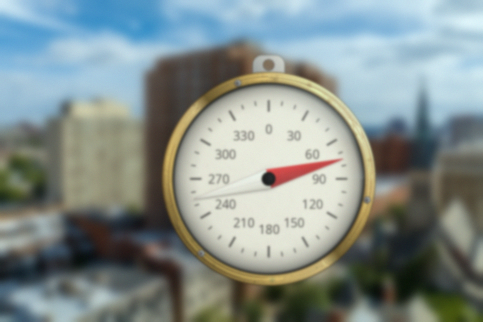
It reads 75; °
